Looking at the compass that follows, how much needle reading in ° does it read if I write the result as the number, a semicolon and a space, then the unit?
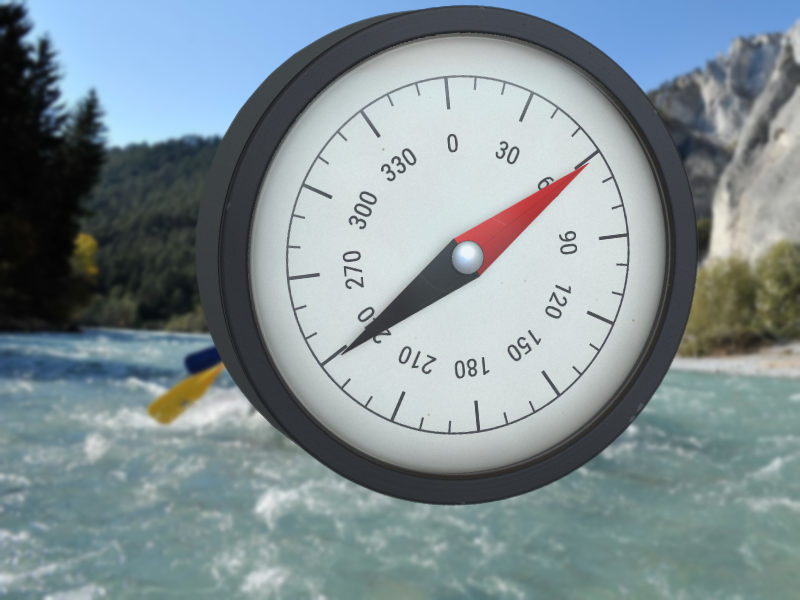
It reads 60; °
